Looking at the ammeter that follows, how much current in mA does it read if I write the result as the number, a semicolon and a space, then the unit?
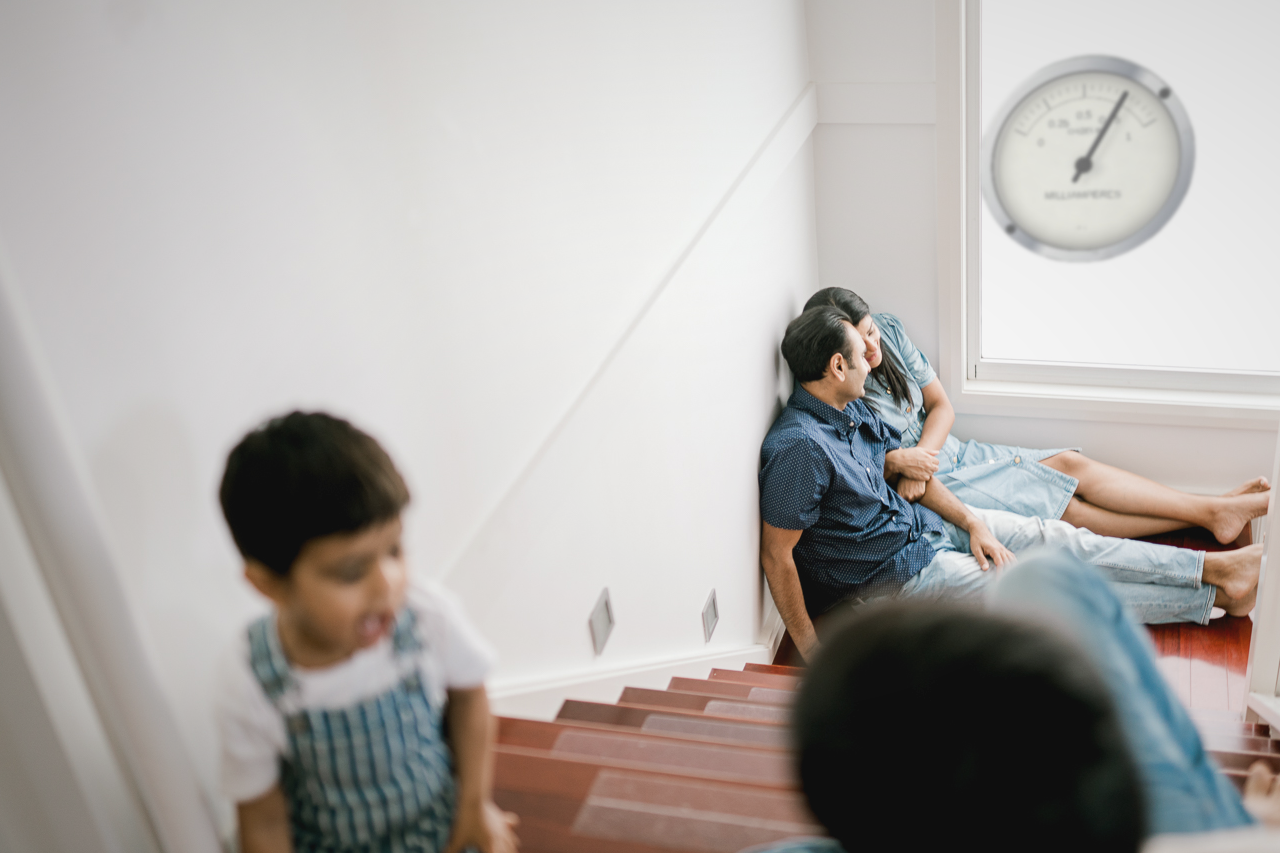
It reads 0.75; mA
